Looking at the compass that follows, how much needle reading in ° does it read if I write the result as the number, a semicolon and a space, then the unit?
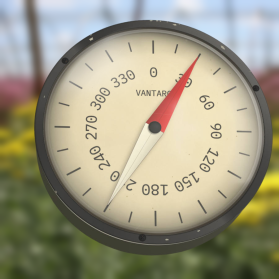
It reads 30; °
